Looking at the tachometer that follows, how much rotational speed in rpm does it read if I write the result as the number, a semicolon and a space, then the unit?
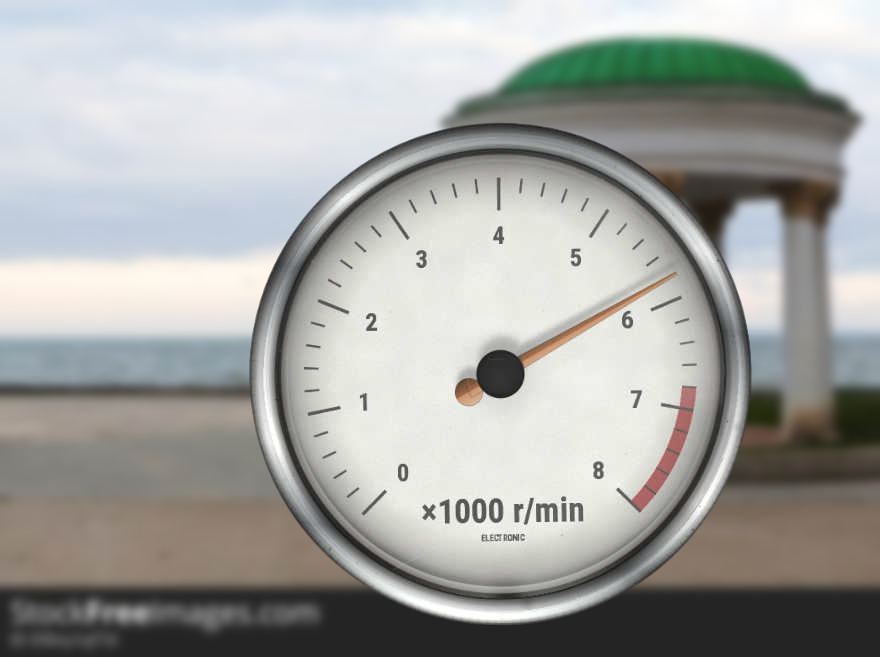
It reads 5800; rpm
